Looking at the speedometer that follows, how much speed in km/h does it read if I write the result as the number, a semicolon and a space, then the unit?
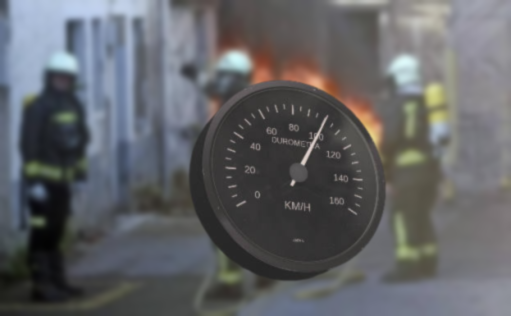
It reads 100; km/h
